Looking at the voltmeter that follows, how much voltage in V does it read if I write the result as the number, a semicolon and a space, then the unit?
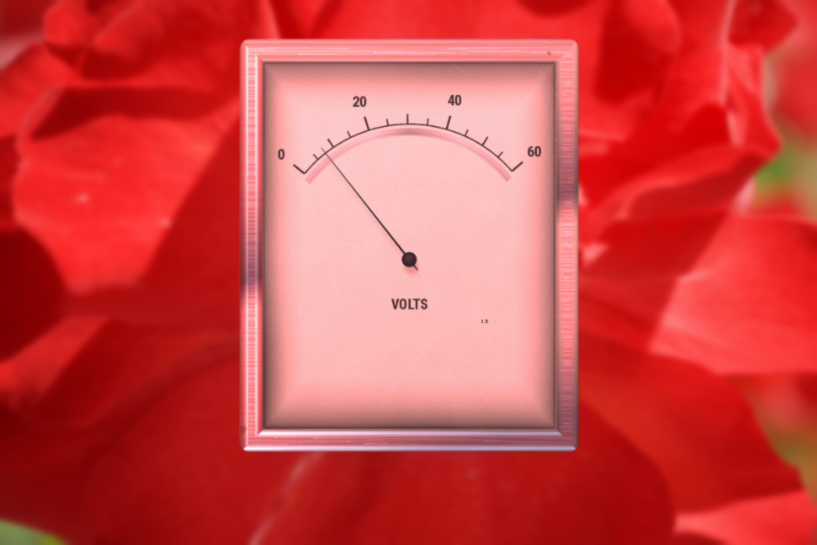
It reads 7.5; V
